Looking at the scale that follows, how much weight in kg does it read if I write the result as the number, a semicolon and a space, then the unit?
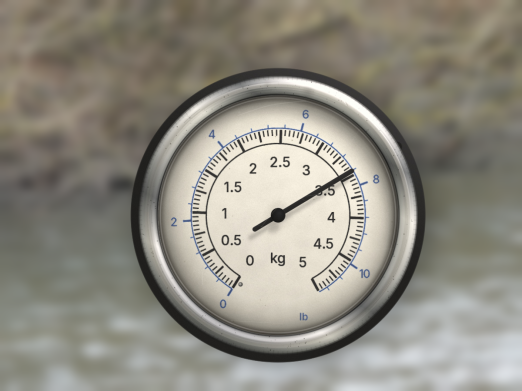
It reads 3.45; kg
